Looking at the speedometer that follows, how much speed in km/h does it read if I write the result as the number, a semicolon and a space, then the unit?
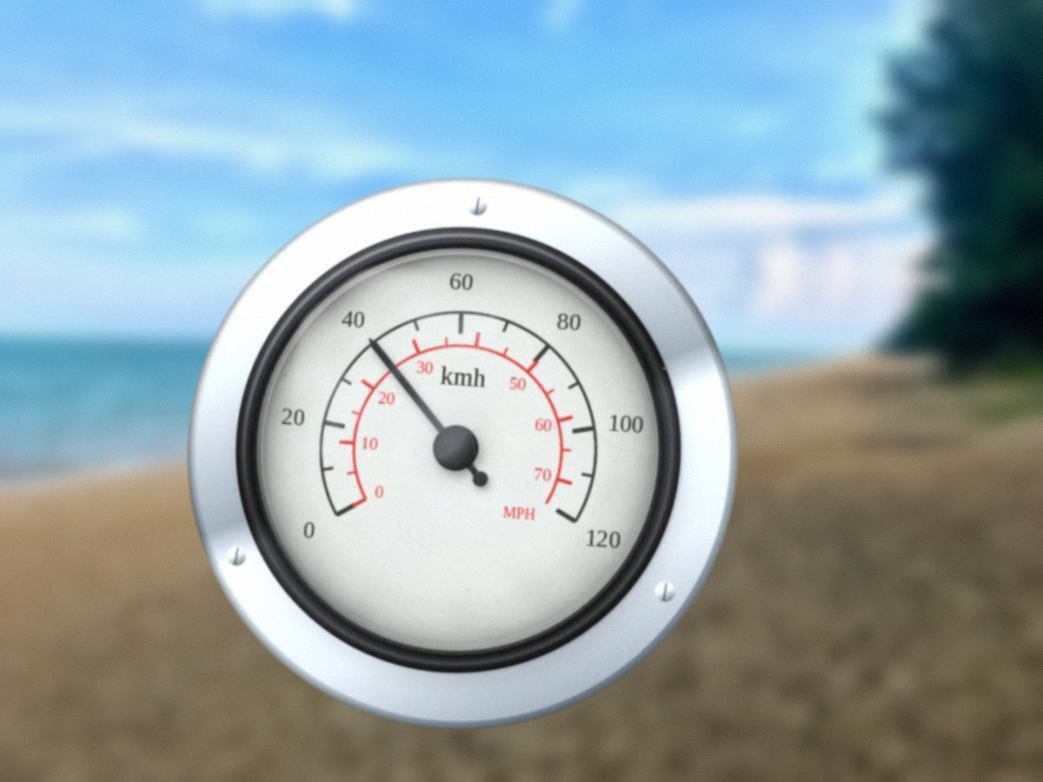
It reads 40; km/h
